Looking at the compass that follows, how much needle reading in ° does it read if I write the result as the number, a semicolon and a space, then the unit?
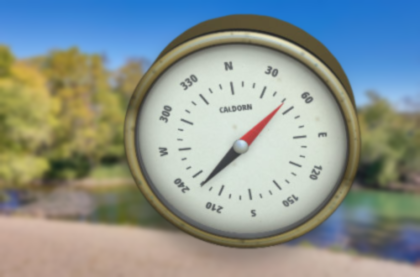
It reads 50; °
